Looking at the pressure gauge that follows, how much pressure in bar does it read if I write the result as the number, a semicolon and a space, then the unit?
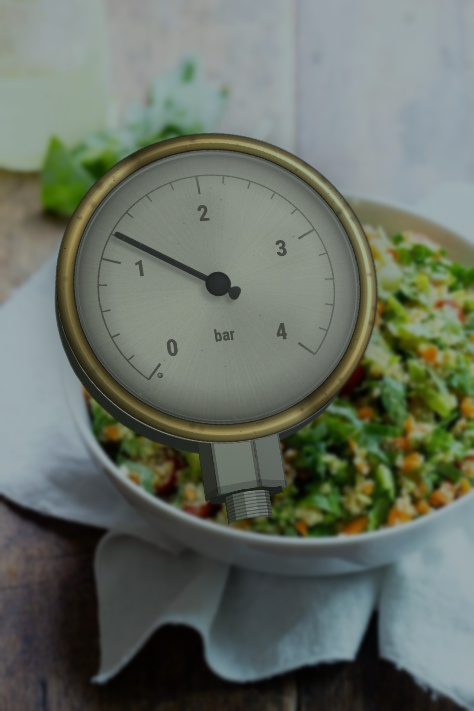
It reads 1.2; bar
